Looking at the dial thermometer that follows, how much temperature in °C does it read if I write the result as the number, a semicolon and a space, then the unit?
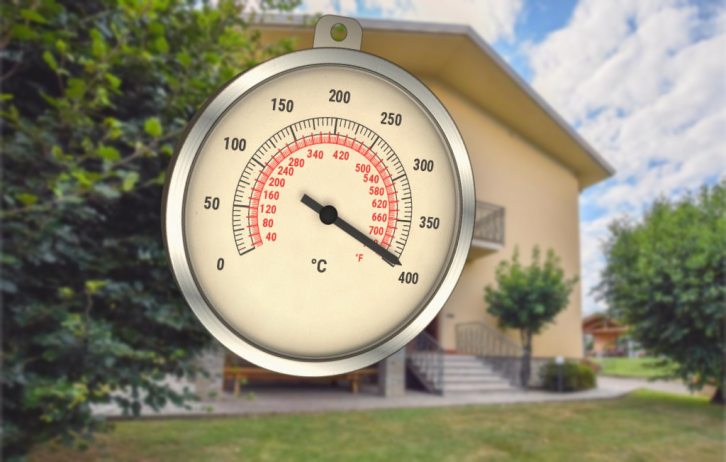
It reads 395; °C
